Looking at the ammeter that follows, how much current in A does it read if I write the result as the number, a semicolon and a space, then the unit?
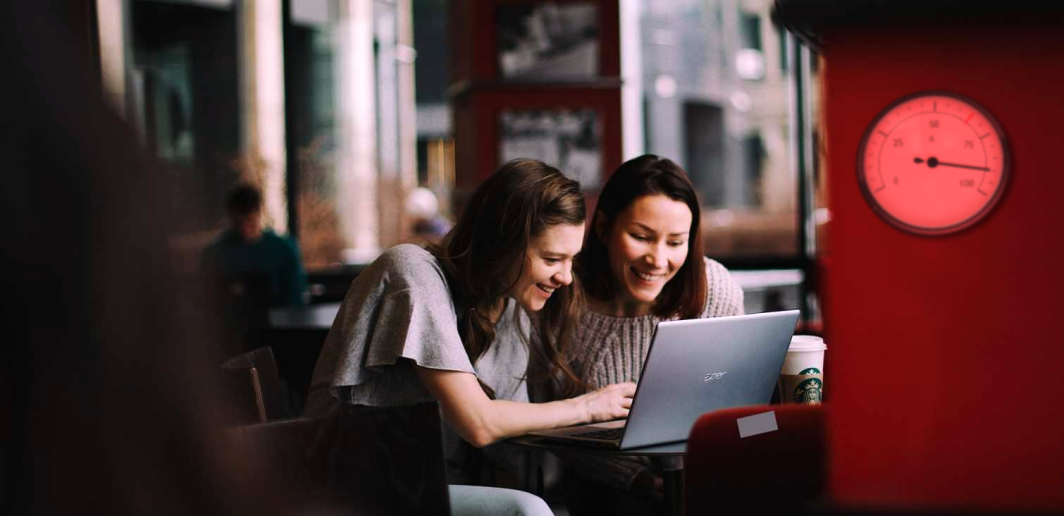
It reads 90; A
